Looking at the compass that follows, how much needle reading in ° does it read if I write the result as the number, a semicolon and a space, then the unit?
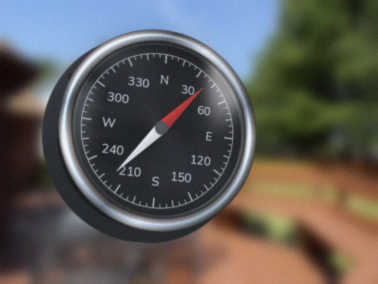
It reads 40; °
